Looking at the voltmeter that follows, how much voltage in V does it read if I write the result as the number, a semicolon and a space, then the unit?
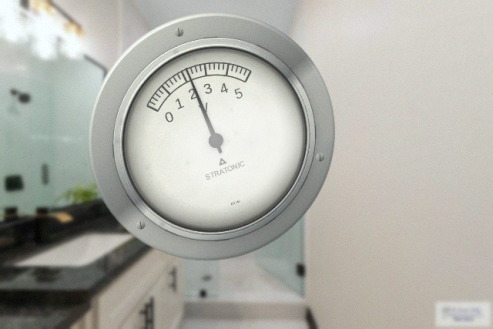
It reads 2.2; V
